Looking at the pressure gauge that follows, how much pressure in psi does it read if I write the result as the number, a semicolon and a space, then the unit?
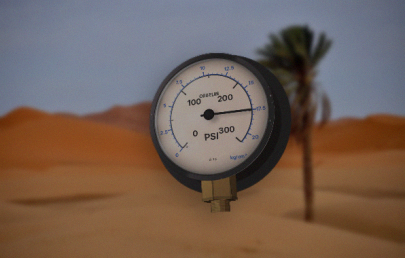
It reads 250; psi
